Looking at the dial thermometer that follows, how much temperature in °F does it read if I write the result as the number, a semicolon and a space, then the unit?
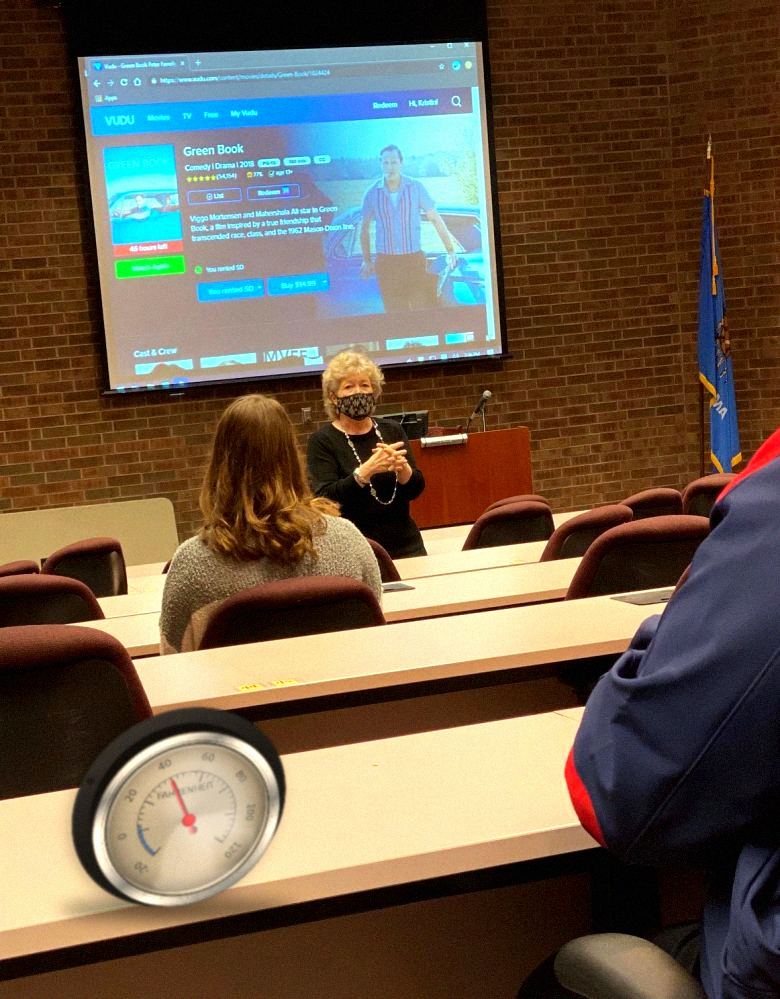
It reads 40; °F
